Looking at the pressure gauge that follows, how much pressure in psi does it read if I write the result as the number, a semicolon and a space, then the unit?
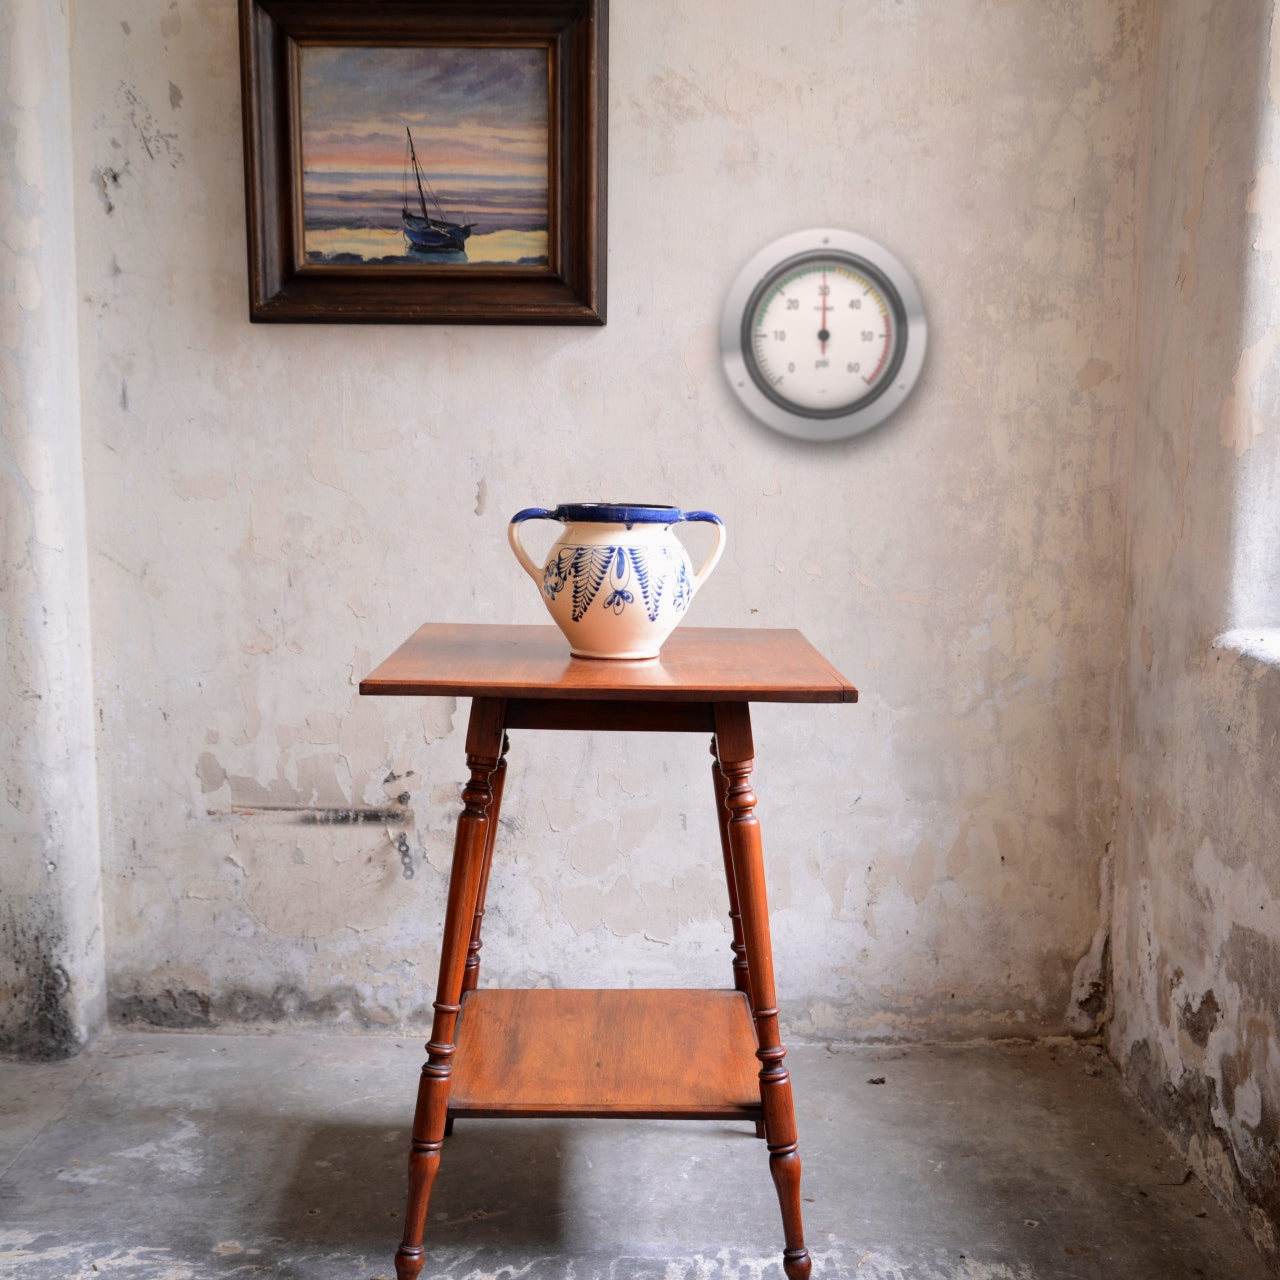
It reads 30; psi
